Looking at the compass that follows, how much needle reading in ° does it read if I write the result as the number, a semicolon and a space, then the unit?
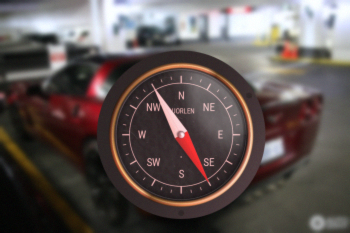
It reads 150; °
